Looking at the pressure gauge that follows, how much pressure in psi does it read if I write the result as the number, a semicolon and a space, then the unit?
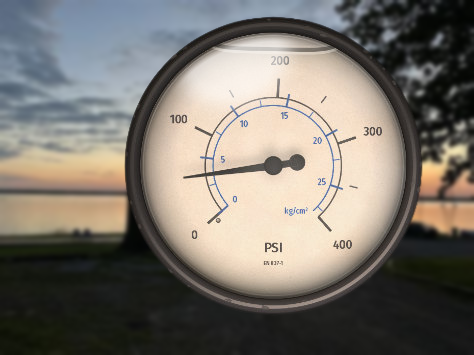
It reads 50; psi
